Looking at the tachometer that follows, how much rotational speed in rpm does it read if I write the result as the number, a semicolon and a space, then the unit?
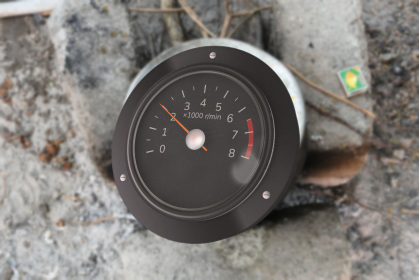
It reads 2000; rpm
